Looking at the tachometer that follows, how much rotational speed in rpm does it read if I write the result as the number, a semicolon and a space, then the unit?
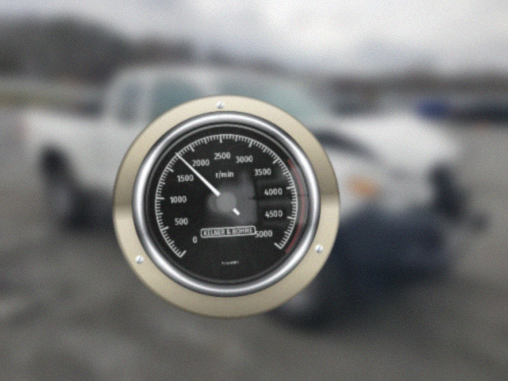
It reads 1750; rpm
